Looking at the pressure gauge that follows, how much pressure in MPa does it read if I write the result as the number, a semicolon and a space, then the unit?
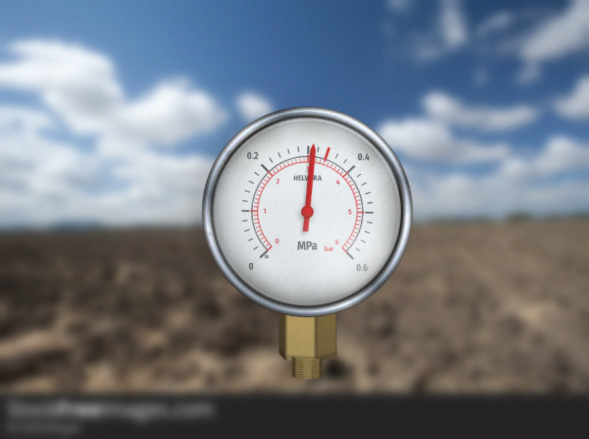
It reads 0.31; MPa
